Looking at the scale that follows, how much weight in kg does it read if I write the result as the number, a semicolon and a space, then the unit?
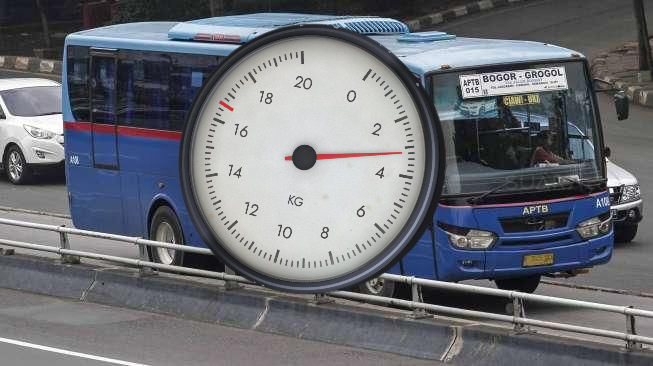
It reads 3.2; kg
